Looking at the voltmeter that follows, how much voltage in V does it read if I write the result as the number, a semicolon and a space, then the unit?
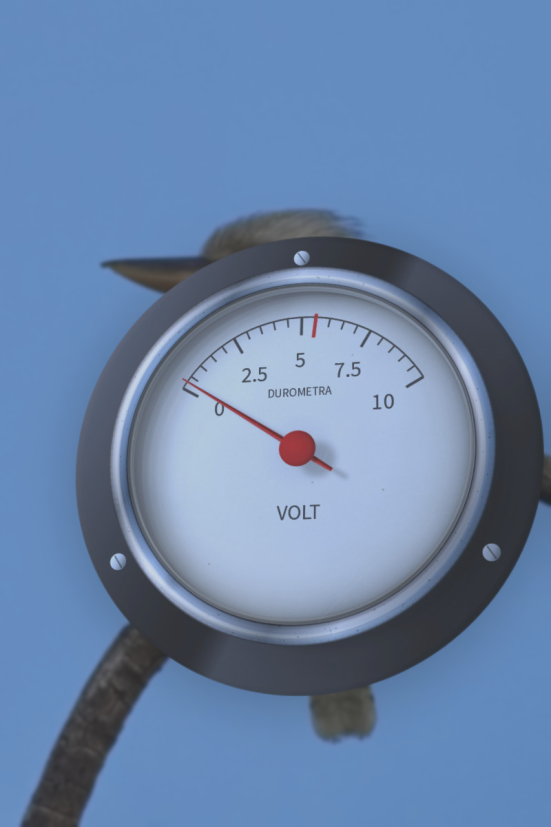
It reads 0.25; V
